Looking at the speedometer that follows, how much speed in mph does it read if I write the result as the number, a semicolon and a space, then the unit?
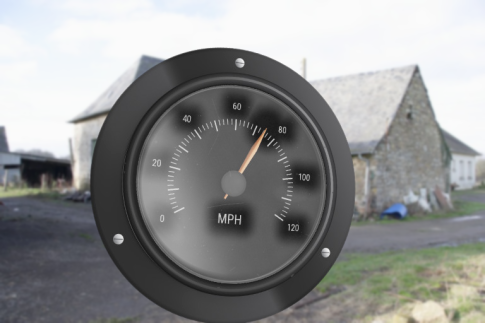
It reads 74; mph
